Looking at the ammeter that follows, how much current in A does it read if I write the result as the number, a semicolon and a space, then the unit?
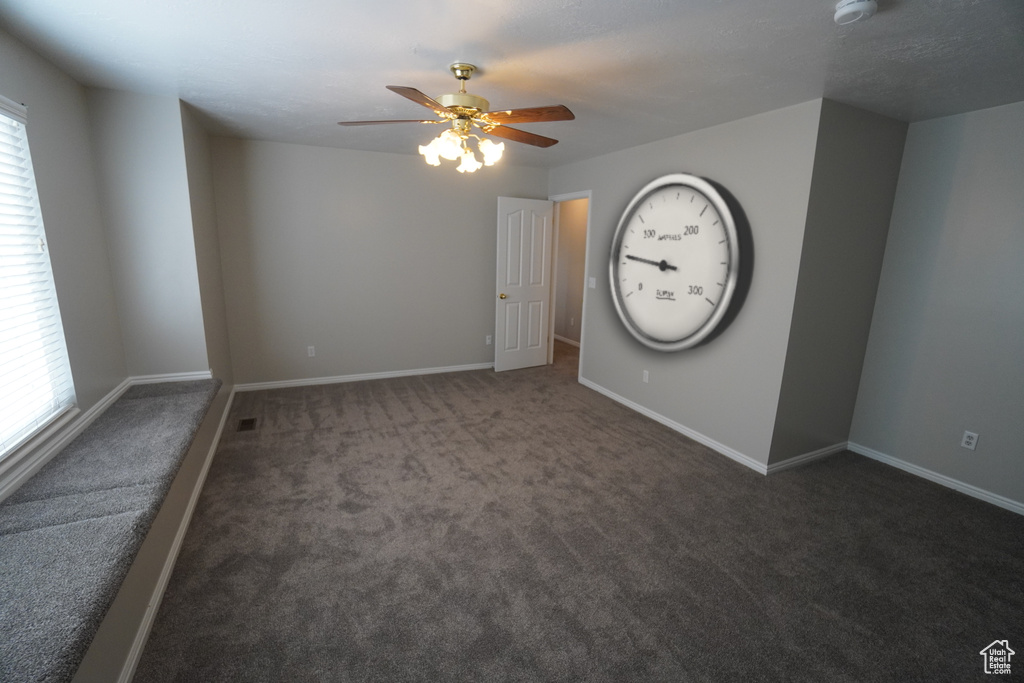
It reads 50; A
